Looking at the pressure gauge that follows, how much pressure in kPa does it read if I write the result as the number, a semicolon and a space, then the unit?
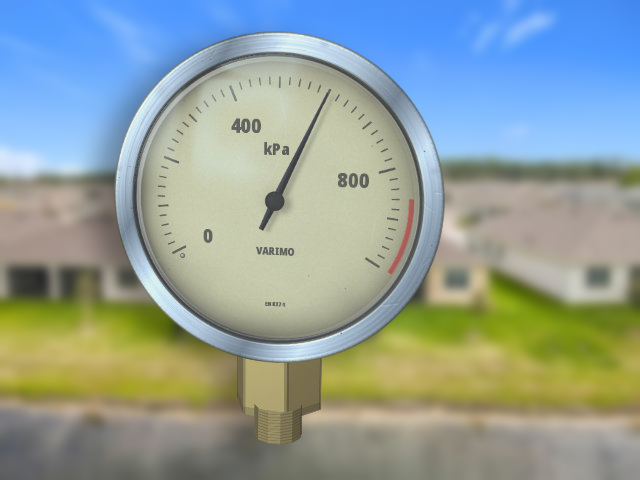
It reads 600; kPa
